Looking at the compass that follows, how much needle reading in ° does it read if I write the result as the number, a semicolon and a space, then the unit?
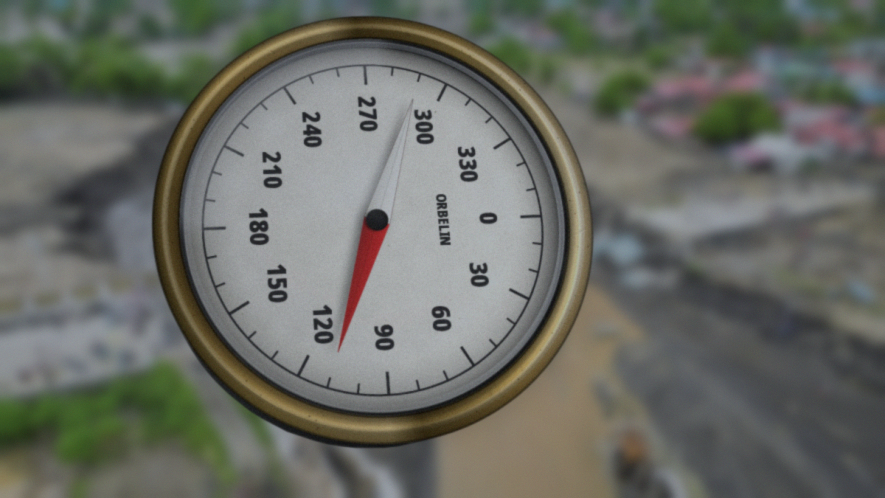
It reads 110; °
